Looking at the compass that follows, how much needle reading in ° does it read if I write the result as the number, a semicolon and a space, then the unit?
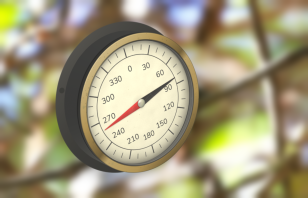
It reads 260; °
